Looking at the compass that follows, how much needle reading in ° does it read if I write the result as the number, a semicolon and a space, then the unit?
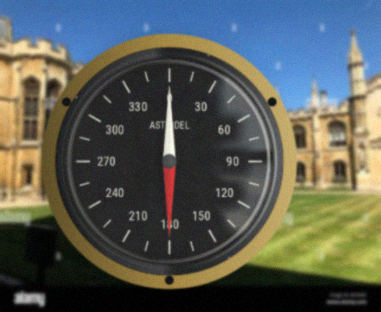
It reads 180; °
